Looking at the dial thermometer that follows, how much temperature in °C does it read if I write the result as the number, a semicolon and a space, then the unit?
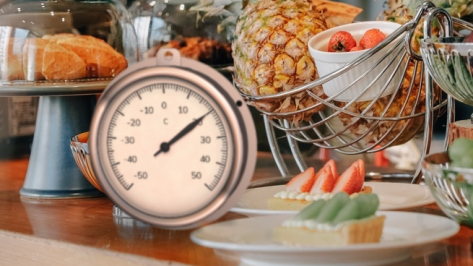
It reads 20; °C
